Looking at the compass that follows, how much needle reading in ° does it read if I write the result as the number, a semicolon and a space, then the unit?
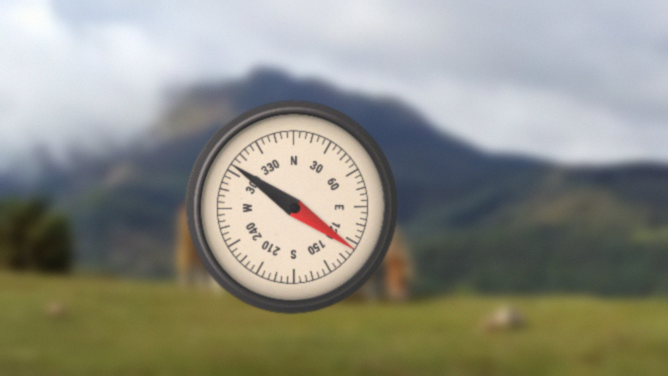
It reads 125; °
